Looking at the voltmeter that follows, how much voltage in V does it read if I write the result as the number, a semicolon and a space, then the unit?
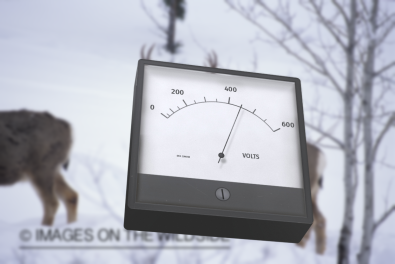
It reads 450; V
